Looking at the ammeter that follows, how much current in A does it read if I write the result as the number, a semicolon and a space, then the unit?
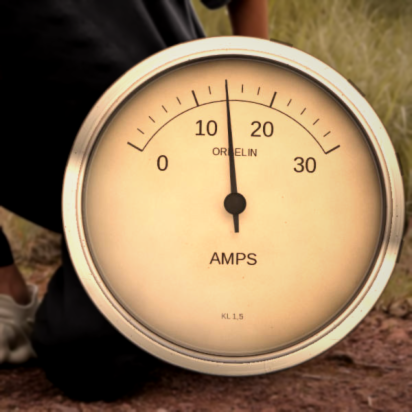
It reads 14; A
